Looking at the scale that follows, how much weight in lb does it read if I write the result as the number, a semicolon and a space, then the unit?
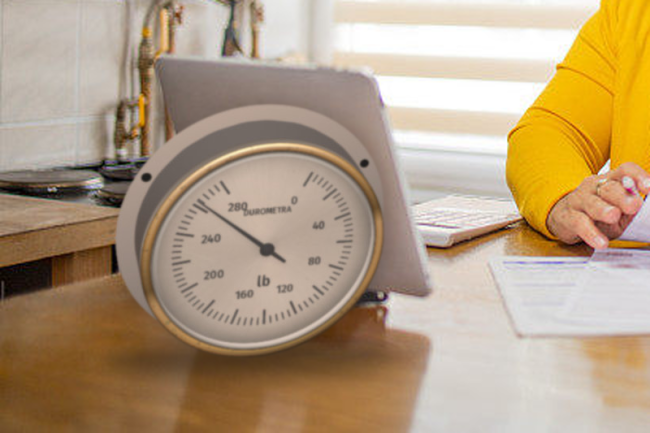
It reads 264; lb
